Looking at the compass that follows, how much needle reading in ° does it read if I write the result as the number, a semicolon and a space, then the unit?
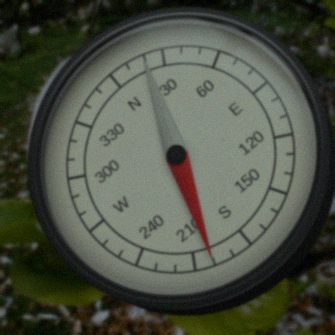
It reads 200; °
